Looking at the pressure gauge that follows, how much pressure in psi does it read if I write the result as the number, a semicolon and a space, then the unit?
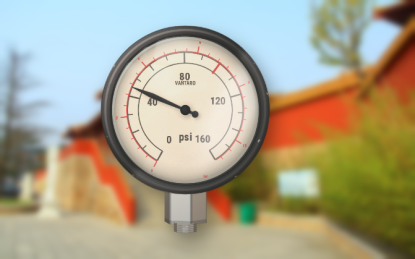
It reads 45; psi
